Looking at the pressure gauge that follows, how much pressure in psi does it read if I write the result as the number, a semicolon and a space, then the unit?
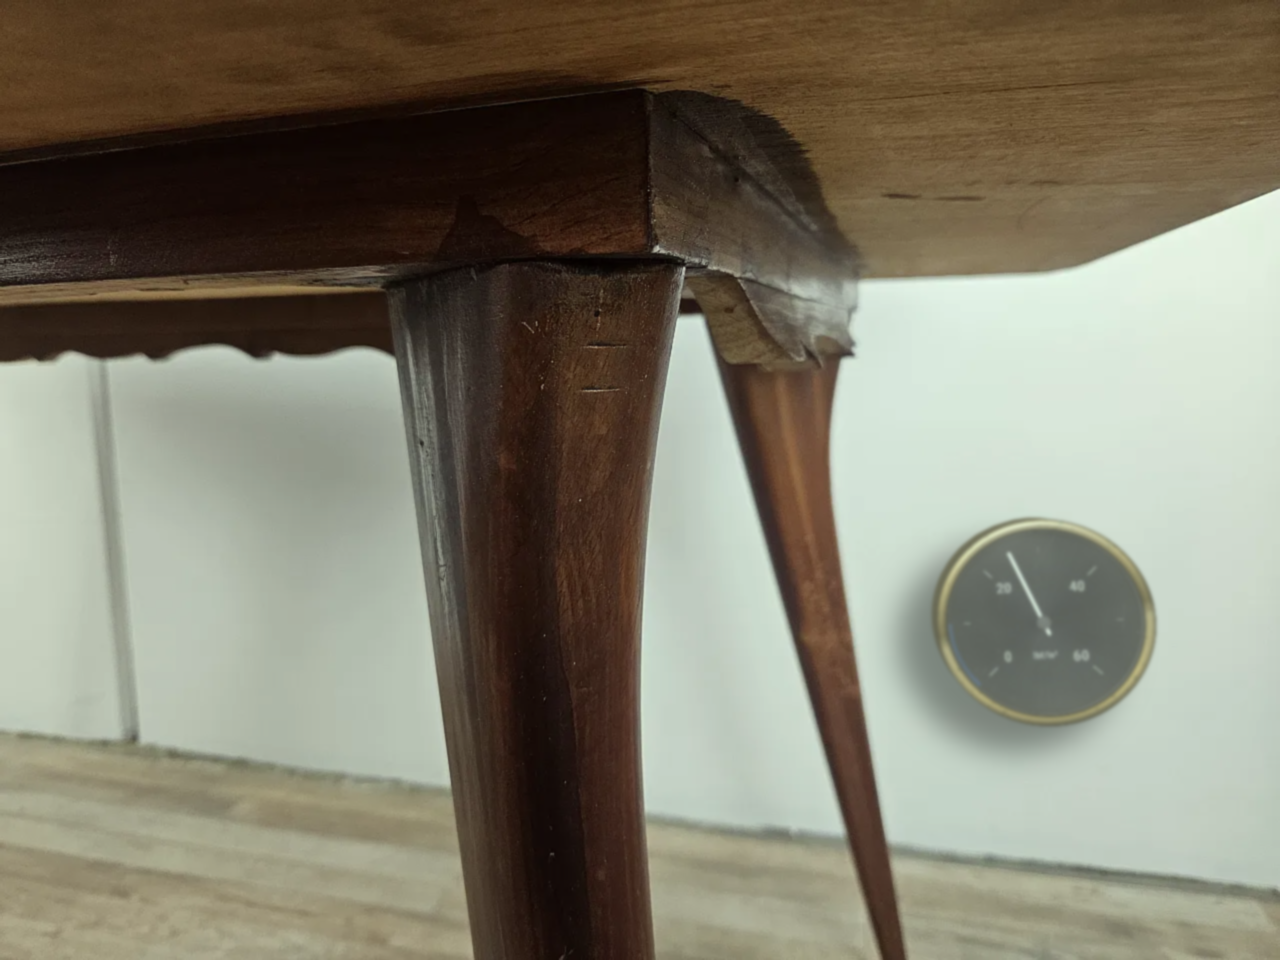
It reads 25; psi
